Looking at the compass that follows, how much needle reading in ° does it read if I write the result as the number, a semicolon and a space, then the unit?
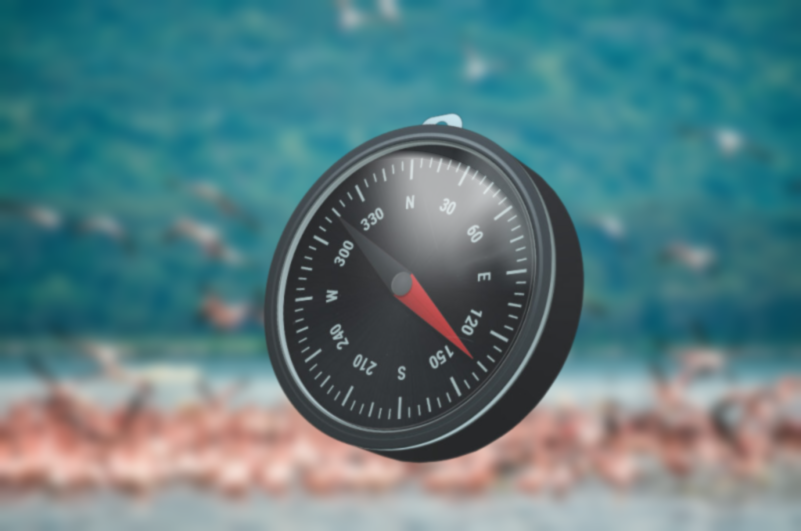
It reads 135; °
